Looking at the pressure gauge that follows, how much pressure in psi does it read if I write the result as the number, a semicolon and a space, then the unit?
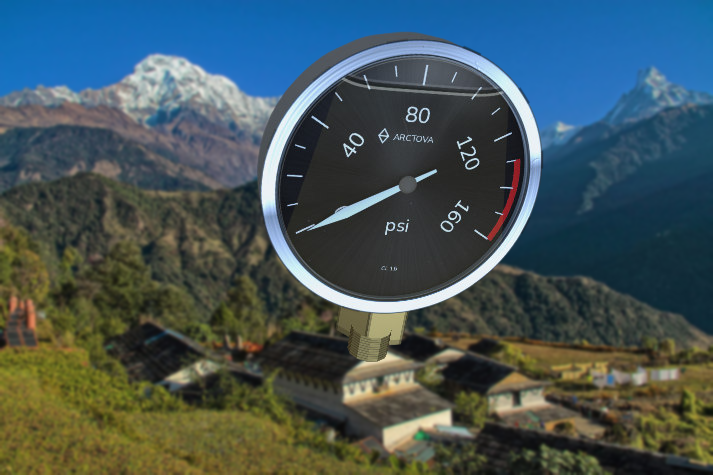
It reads 0; psi
